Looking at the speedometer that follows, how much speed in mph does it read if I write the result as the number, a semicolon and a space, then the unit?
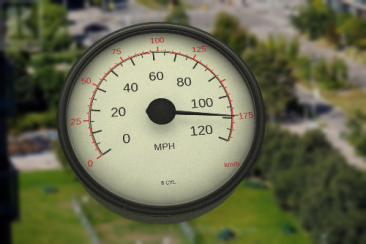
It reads 110; mph
